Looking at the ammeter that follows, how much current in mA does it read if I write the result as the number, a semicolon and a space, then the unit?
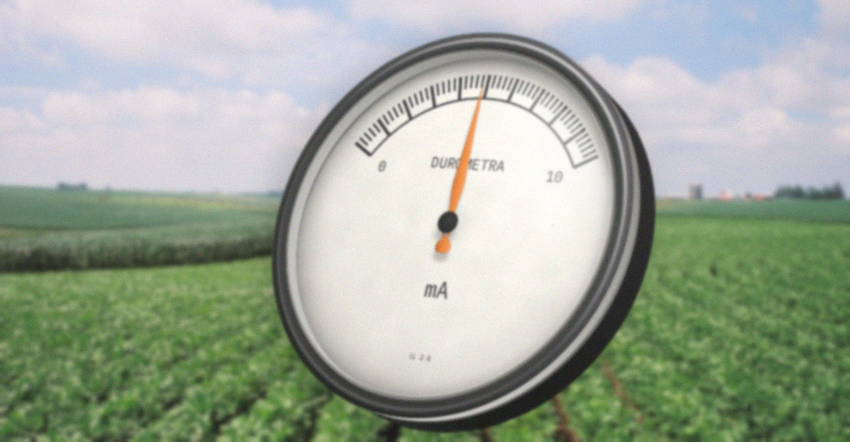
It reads 5; mA
